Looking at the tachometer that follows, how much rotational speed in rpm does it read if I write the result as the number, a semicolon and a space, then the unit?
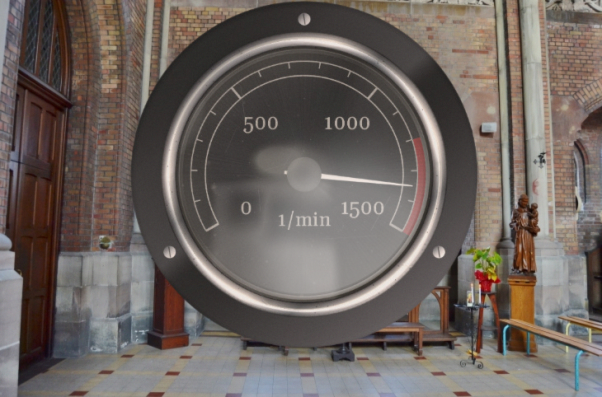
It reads 1350; rpm
